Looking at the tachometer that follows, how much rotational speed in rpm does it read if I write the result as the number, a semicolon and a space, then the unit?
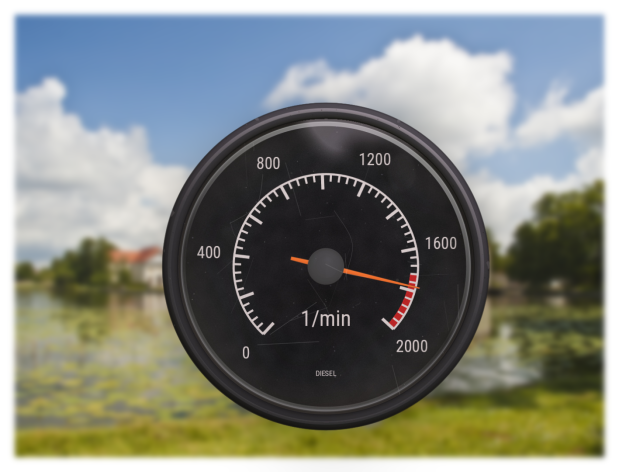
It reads 1780; rpm
